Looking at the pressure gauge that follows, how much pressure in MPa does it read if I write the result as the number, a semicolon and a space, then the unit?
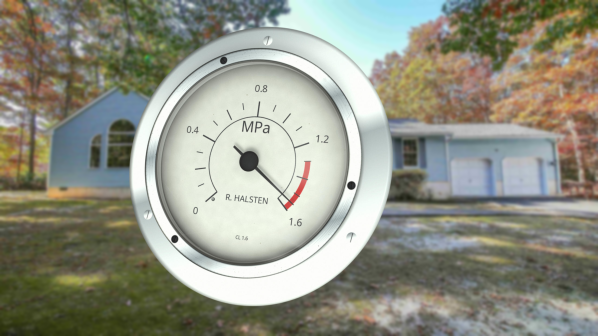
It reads 1.55; MPa
